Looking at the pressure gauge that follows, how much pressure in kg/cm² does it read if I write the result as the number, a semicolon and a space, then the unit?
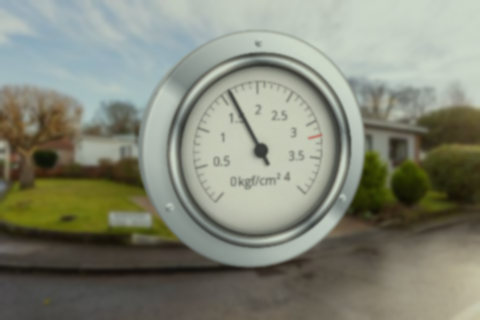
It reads 1.6; kg/cm²
